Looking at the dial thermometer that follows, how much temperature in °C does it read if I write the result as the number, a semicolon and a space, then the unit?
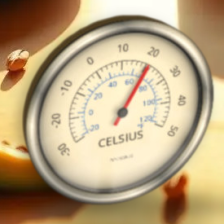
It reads 20; °C
